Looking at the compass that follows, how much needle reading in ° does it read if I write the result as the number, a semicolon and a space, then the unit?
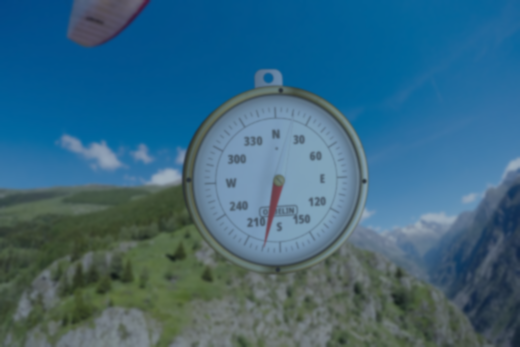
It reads 195; °
